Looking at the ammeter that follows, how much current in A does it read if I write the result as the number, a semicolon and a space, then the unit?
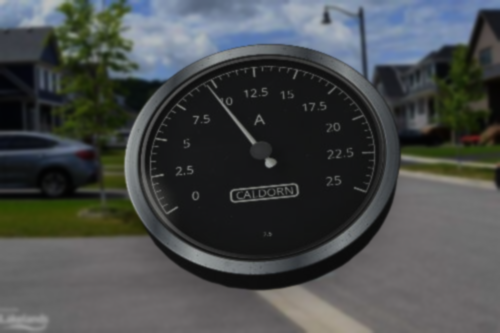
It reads 9.5; A
